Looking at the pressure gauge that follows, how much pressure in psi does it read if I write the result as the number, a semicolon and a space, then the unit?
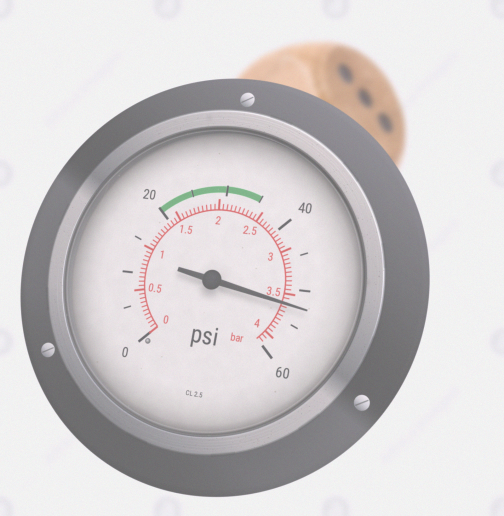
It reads 52.5; psi
